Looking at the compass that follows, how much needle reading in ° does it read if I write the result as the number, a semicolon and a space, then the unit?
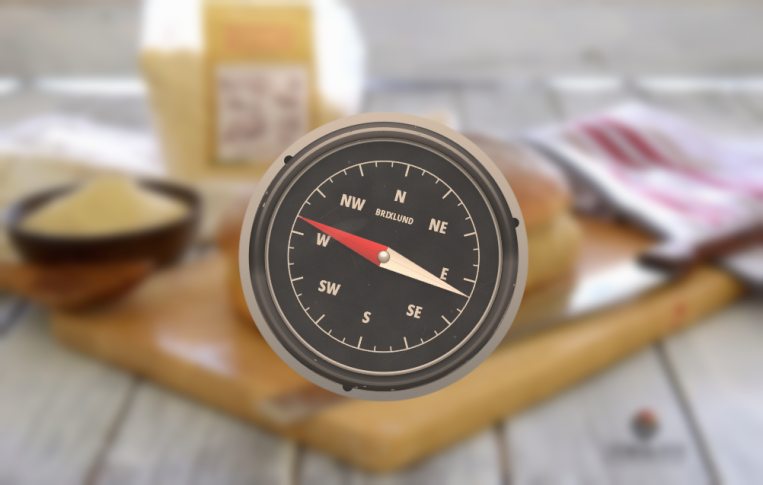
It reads 280; °
